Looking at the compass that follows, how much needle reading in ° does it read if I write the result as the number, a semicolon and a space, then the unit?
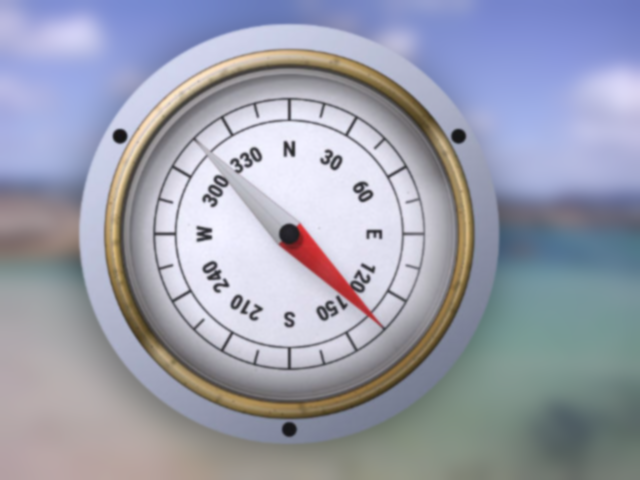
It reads 135; °
